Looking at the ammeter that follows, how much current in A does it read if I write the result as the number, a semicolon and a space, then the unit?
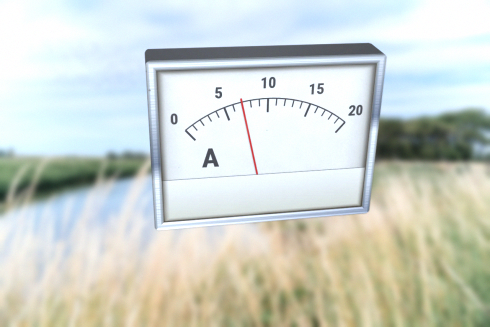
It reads 7; A
